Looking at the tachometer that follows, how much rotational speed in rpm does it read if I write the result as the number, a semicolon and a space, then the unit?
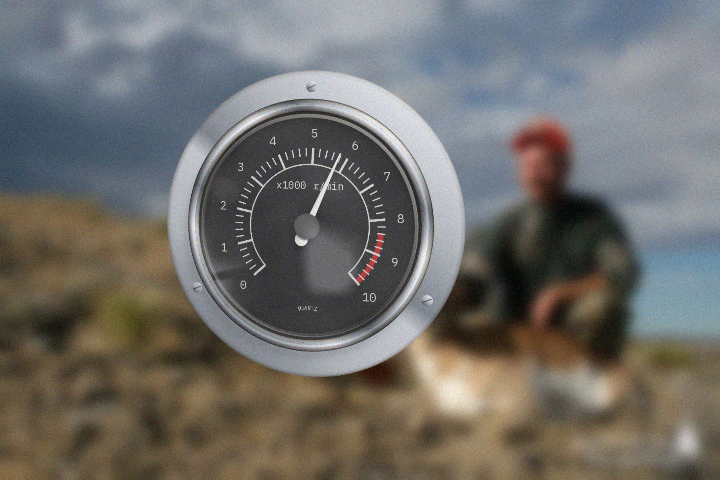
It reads 5800; rpm
